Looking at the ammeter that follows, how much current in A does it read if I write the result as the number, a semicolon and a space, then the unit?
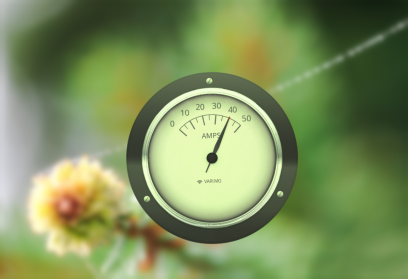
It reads 40; A
